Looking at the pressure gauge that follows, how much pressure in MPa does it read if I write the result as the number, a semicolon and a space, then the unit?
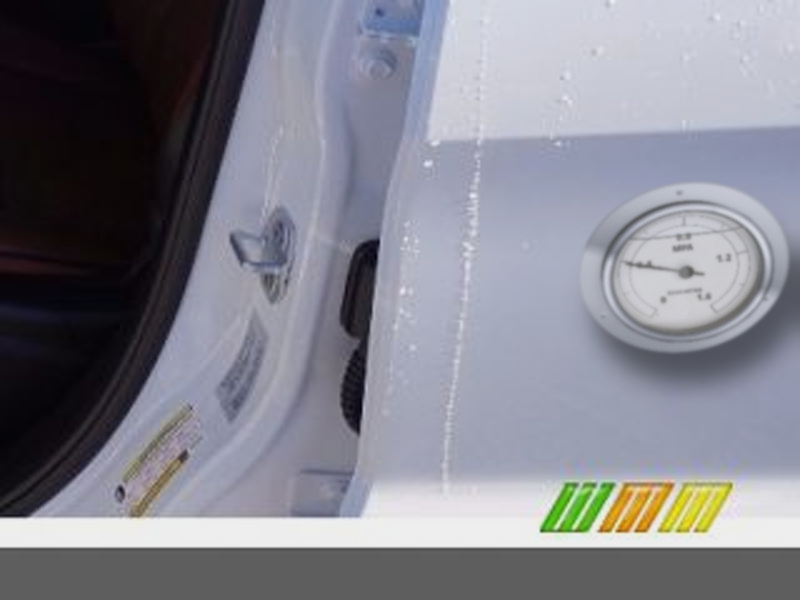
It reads 0.4; MPa
